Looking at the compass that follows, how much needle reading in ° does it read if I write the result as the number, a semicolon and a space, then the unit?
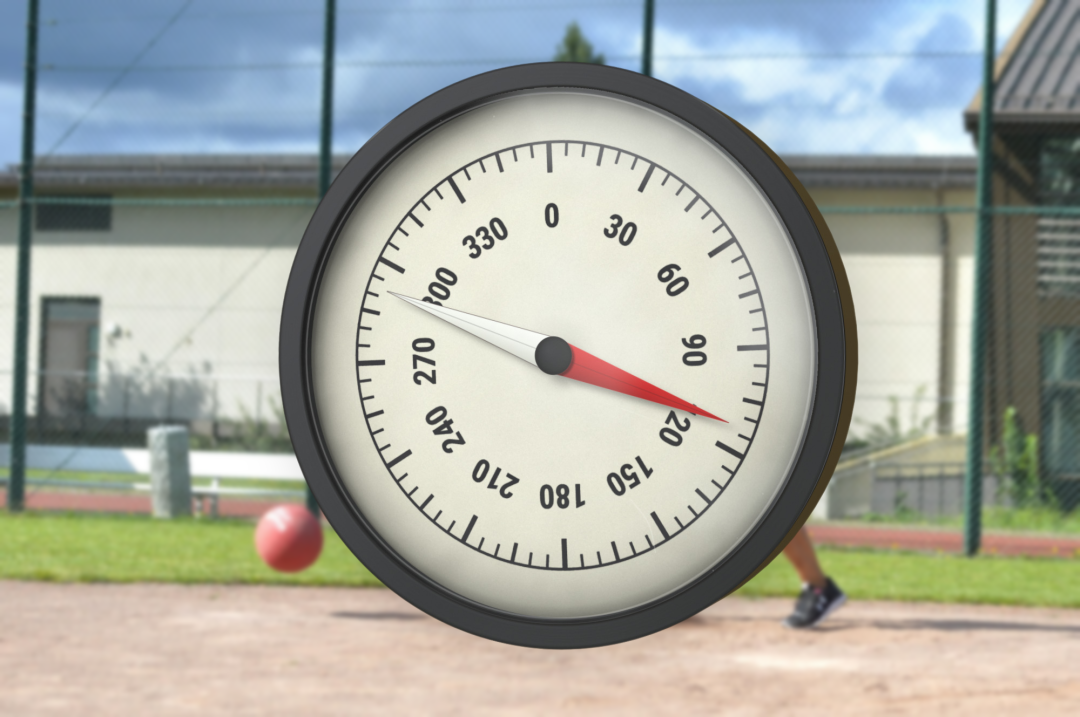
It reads 112.5; °
